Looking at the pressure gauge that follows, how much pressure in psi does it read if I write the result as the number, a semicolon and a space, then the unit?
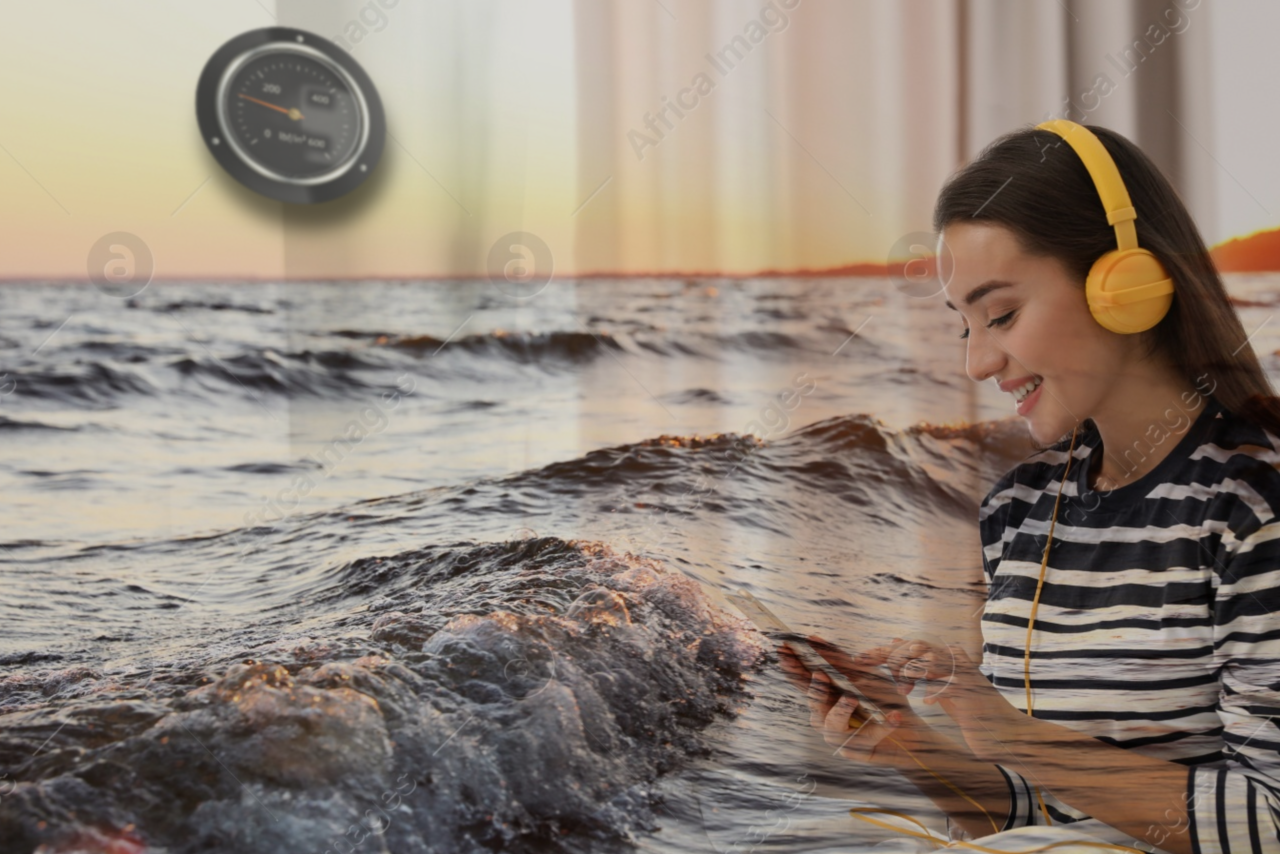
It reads 120; psi
